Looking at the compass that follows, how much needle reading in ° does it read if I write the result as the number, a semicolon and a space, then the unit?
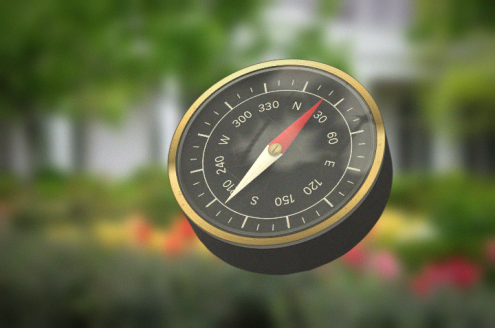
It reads 20; °
